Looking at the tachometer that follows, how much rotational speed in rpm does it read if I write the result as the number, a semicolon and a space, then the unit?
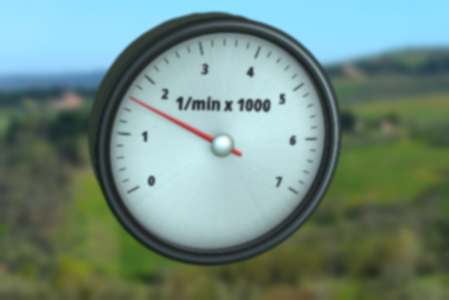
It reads 1600; rpm
